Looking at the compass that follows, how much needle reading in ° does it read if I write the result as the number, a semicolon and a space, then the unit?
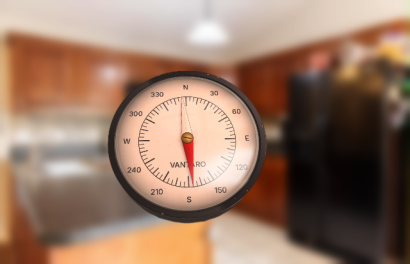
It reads 175; °
